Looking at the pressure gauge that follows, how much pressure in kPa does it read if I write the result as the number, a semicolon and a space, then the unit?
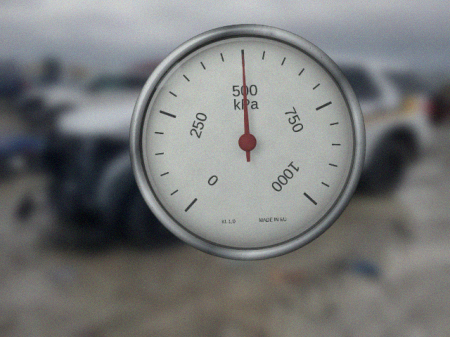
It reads 500; kPa
